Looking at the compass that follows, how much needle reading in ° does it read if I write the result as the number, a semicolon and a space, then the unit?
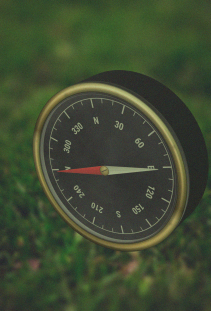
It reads 270; °
